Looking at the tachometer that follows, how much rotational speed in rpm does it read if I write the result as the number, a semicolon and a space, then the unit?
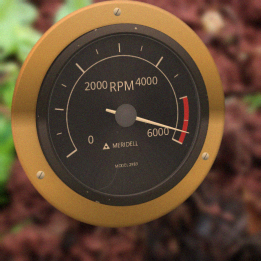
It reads 5750; rpm
